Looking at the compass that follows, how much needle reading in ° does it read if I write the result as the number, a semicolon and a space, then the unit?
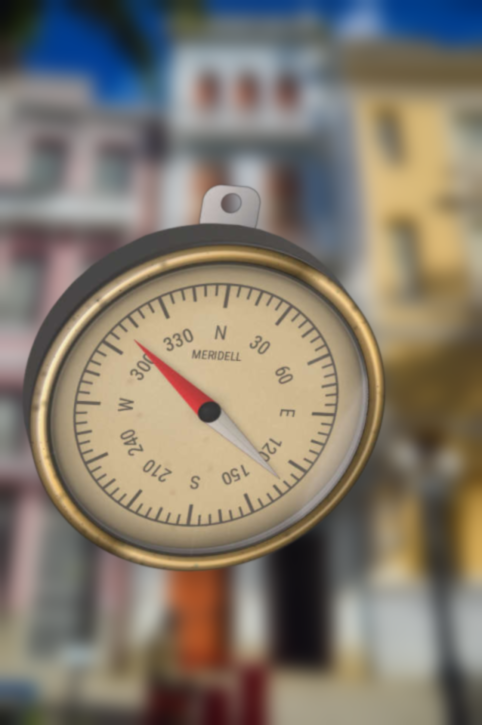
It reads 310; °
